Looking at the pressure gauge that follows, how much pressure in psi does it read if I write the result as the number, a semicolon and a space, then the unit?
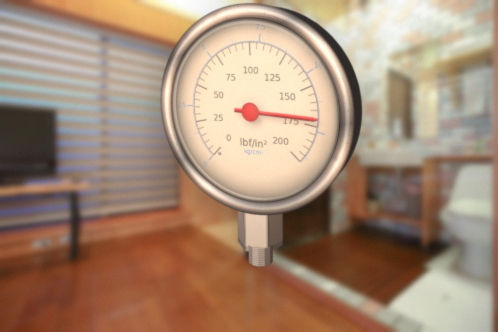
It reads 170; psi
